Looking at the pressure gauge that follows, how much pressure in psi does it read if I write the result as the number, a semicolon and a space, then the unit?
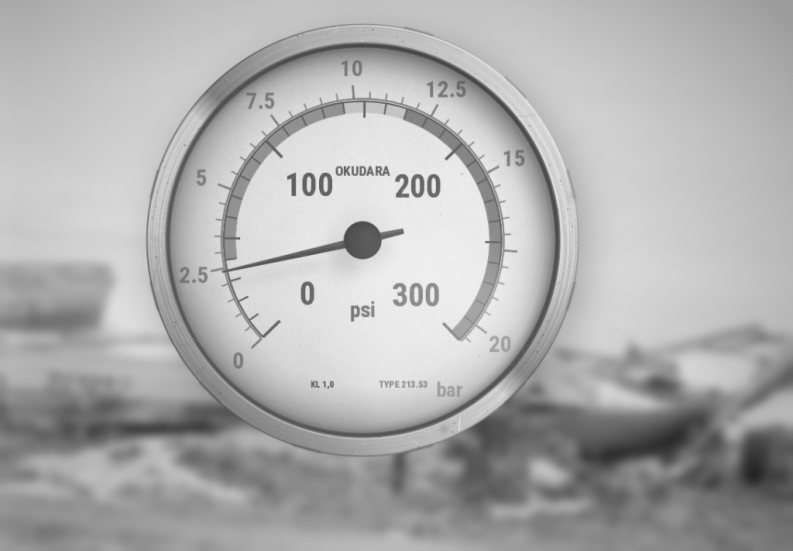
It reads 35; psi
